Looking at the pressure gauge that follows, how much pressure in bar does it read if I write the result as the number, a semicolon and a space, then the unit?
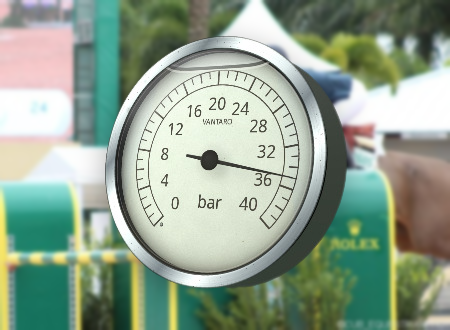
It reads 35; bar
